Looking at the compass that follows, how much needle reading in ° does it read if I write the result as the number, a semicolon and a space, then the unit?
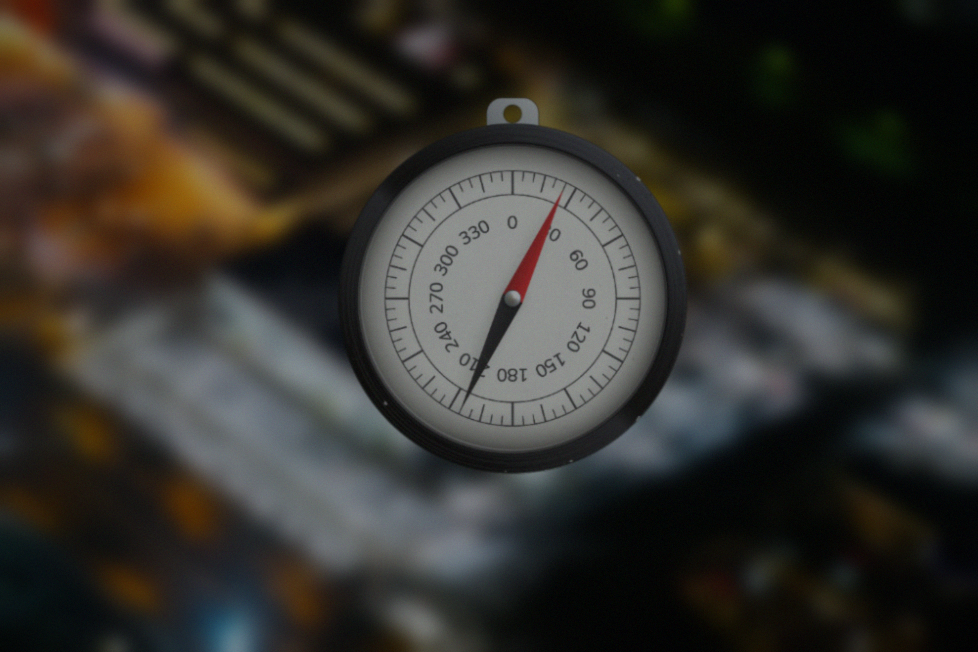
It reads 25; °
